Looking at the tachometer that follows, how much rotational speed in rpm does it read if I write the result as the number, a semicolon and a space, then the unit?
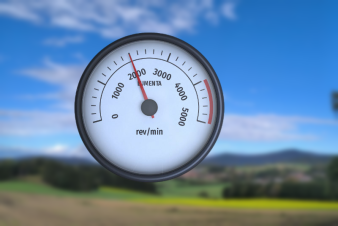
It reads 2000; rpm
